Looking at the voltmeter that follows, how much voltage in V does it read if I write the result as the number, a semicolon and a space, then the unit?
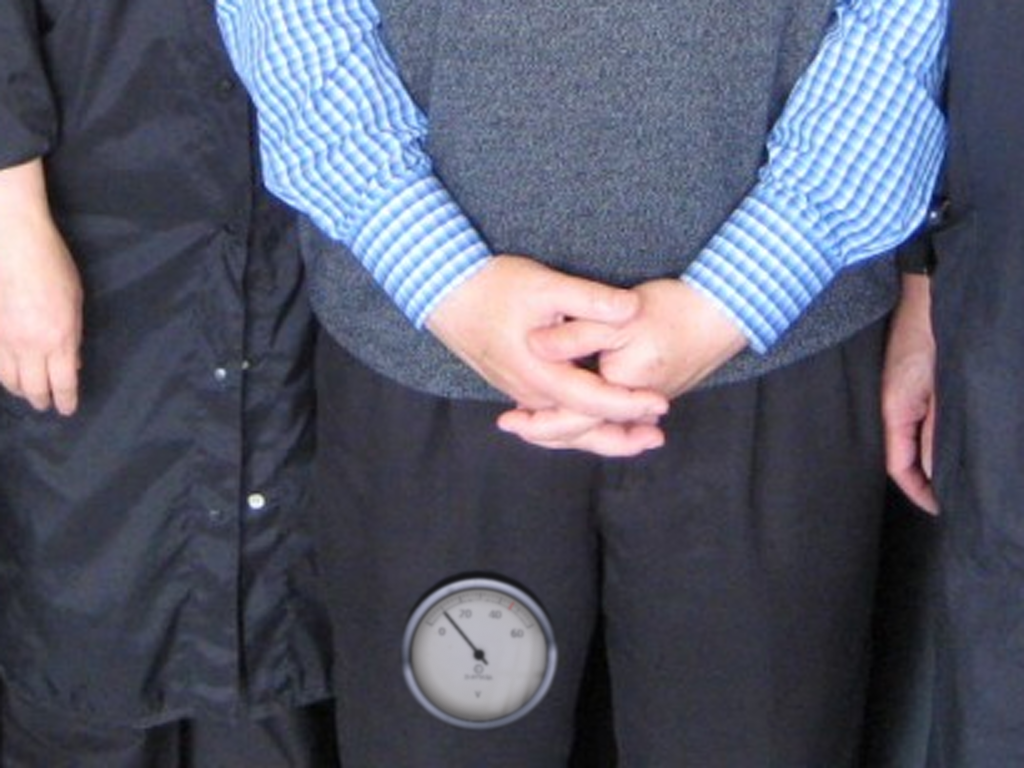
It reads 10; V
